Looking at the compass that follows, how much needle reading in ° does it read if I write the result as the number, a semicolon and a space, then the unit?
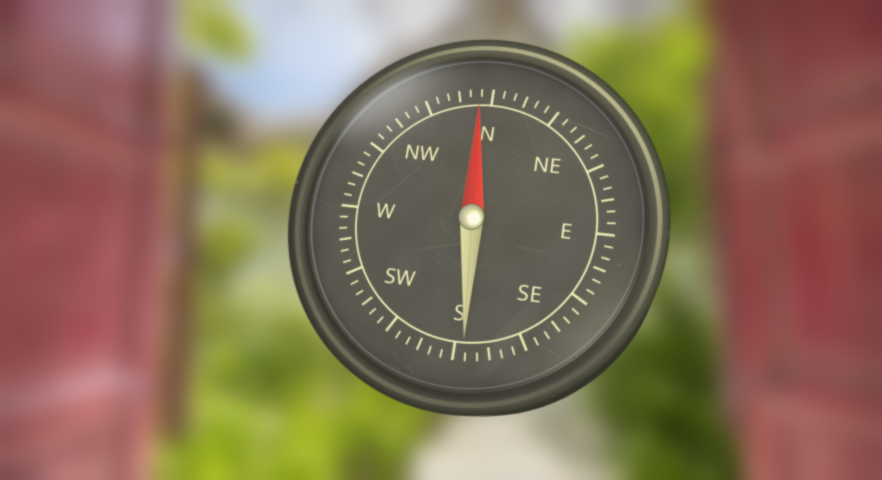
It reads 355; °
